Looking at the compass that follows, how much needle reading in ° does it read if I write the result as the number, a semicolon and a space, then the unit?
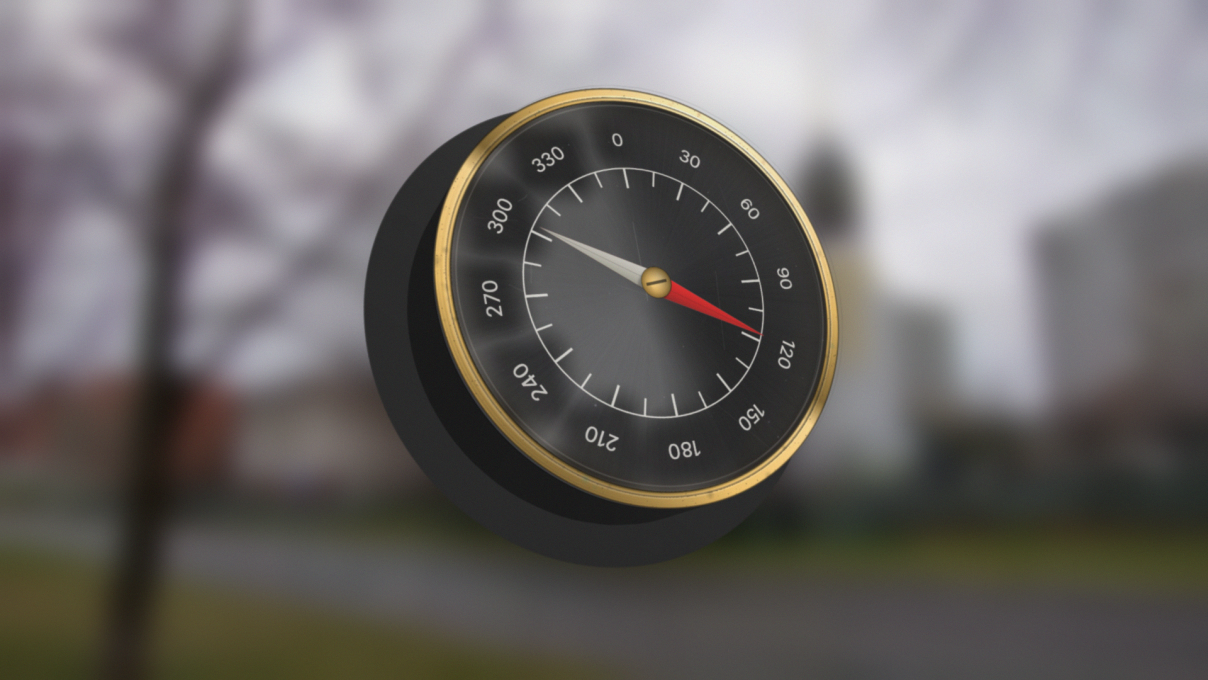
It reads 120; °
